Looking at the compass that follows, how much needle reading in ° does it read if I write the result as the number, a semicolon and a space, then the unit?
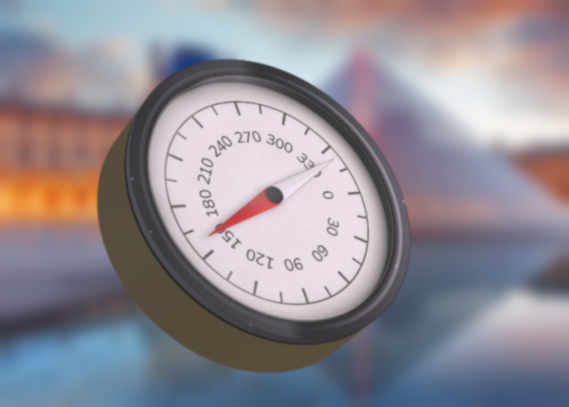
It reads 157.5; °
